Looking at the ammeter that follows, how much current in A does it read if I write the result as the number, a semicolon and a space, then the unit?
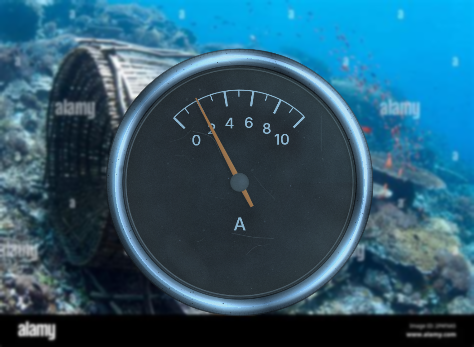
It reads 2; A
